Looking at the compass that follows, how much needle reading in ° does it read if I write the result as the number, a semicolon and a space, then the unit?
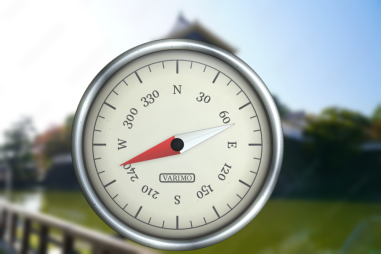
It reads 250; °
